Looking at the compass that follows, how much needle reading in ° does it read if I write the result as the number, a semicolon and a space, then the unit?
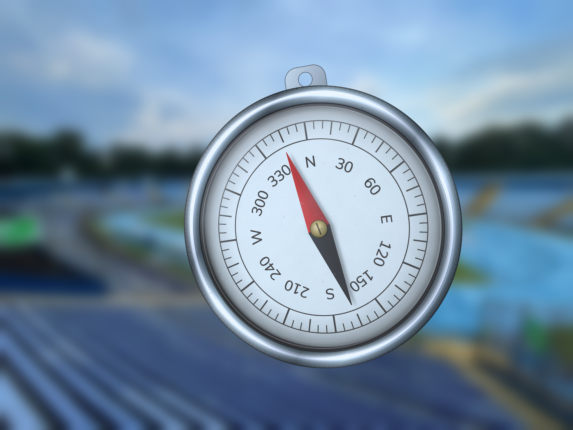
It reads 345; °
